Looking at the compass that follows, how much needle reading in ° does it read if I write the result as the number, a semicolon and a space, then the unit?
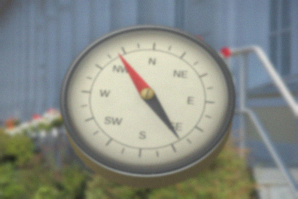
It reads 322.5; °
